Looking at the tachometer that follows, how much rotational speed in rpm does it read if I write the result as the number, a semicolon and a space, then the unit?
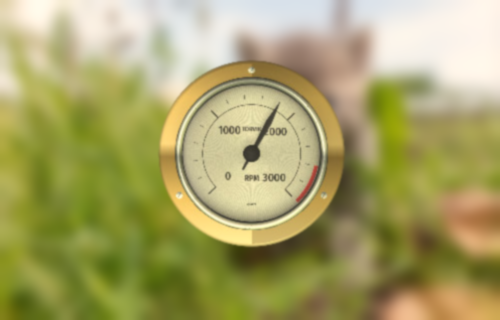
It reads 1800; rpm
